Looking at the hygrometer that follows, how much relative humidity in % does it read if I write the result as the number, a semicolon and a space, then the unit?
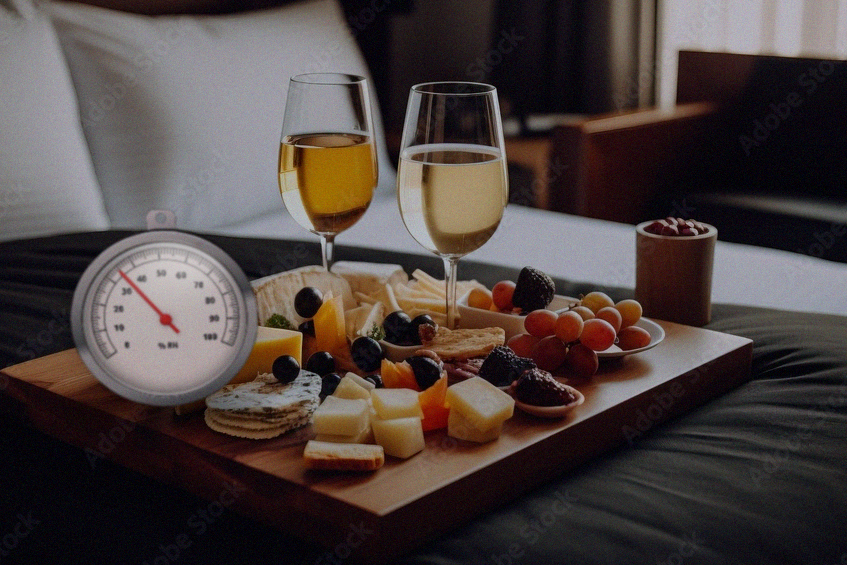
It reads 35; %
